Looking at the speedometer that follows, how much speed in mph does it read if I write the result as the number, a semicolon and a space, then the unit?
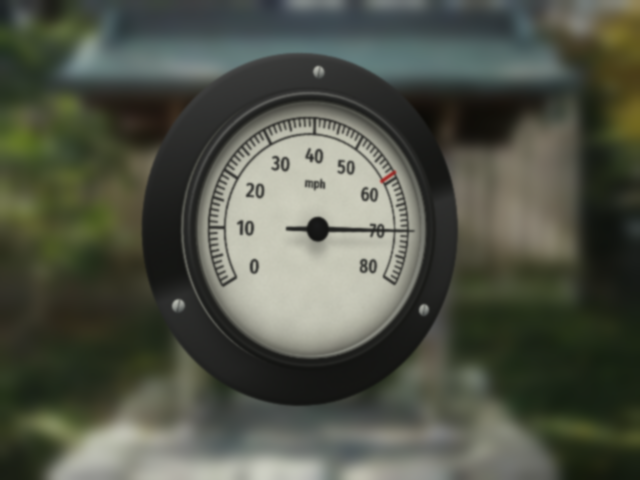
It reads 70; mph
